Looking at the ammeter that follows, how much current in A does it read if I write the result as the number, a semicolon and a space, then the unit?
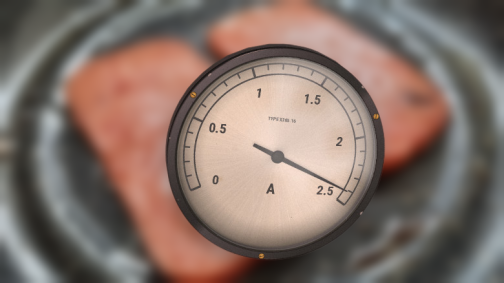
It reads 2.4; A
